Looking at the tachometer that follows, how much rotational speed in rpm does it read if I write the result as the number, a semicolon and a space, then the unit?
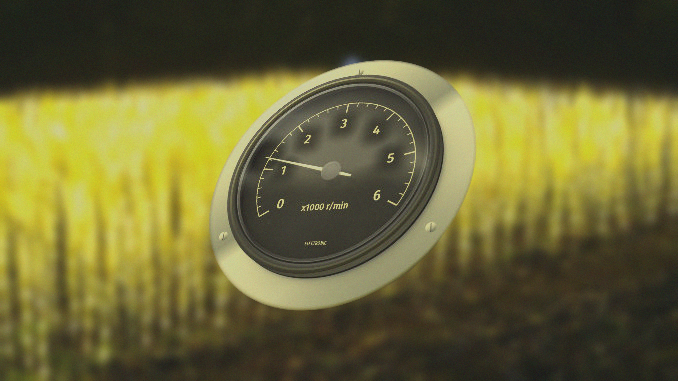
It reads 1200; rpm
